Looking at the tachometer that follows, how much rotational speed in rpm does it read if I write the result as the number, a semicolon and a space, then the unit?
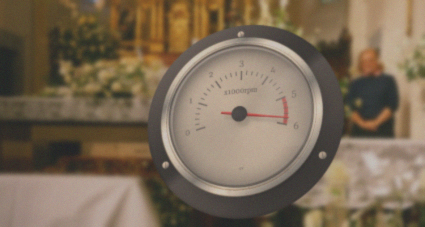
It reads 5800; rpm
